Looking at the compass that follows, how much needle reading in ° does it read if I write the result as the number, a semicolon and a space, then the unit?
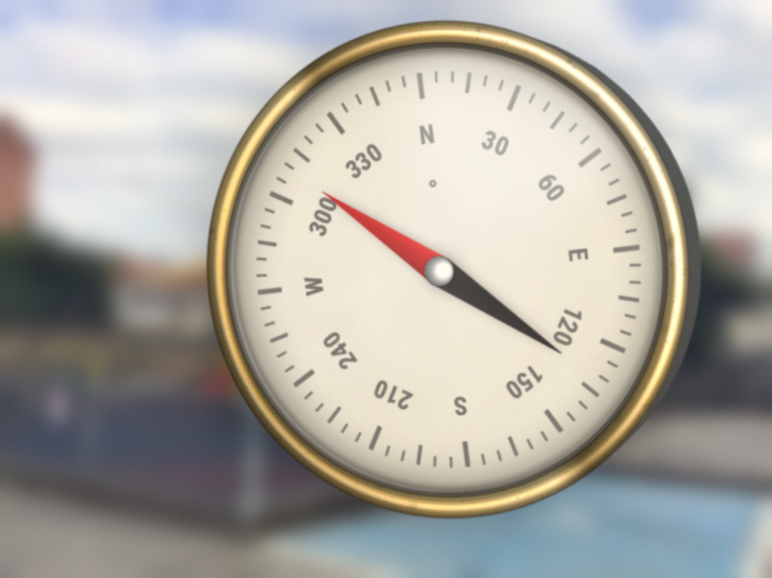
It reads 310; °
